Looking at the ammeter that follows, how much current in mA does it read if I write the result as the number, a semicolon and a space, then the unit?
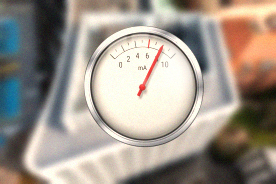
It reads 8; mA
